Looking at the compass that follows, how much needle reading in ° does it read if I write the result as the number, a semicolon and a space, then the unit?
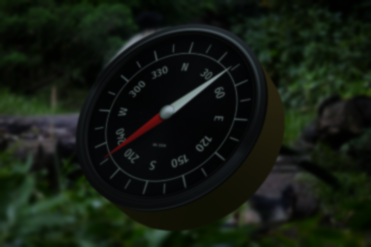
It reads 225; °
